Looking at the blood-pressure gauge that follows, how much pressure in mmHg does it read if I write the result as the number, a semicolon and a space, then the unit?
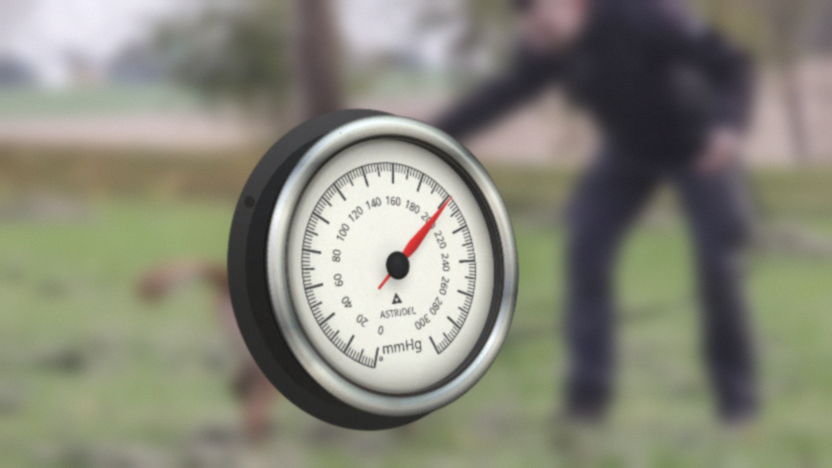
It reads 200; mmHg
